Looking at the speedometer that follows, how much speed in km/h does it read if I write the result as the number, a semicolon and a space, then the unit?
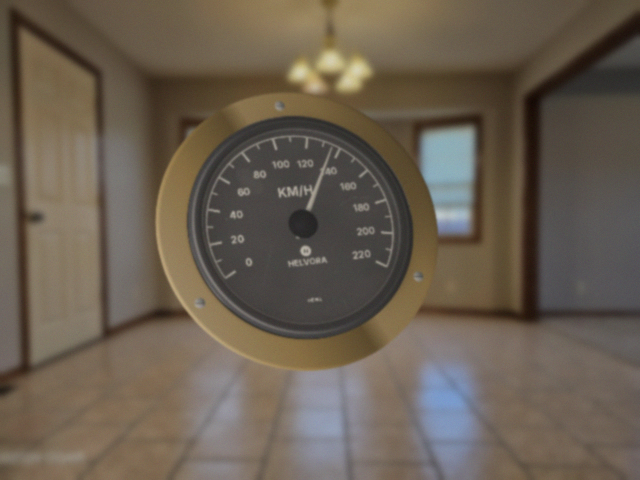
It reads 135; km/h
